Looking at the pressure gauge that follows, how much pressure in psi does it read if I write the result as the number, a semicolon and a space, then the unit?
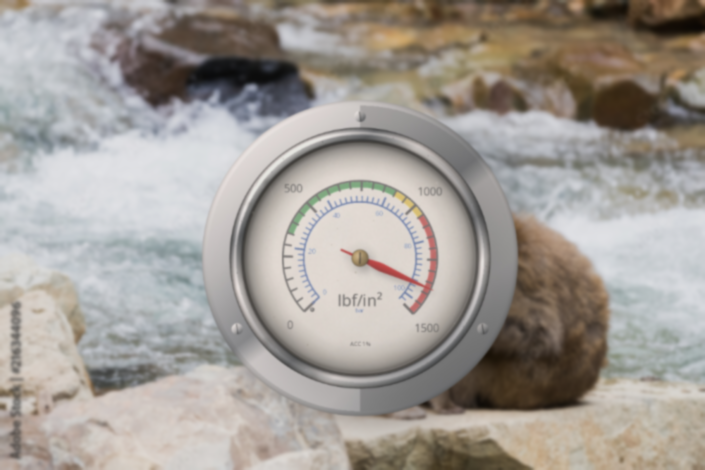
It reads 1375; psi
